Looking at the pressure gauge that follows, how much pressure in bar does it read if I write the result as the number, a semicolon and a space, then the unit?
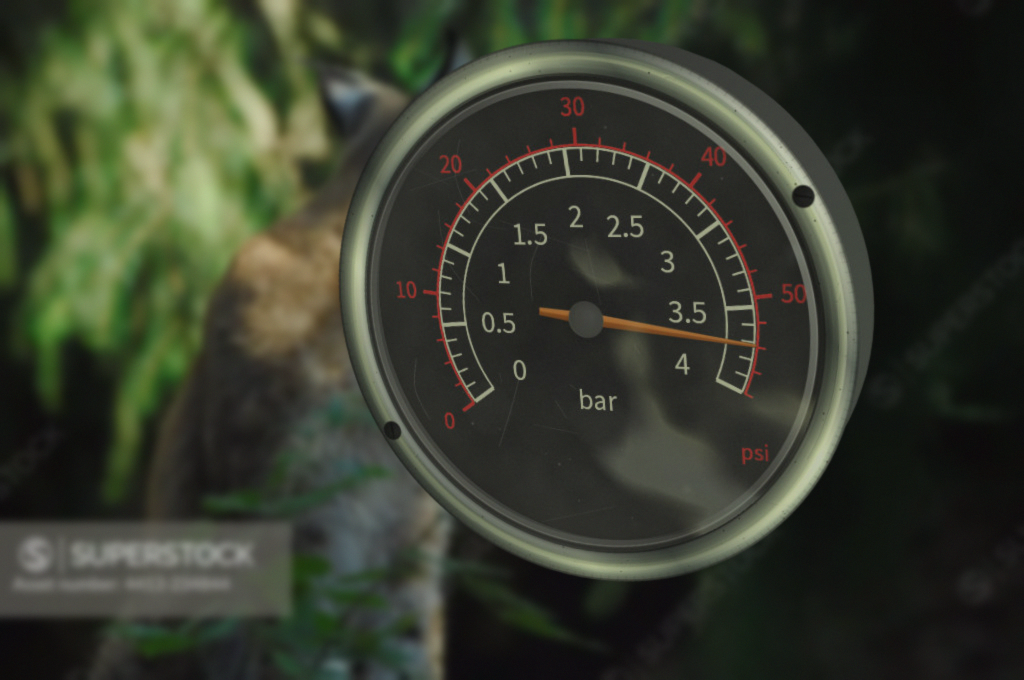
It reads 3.7; bar
